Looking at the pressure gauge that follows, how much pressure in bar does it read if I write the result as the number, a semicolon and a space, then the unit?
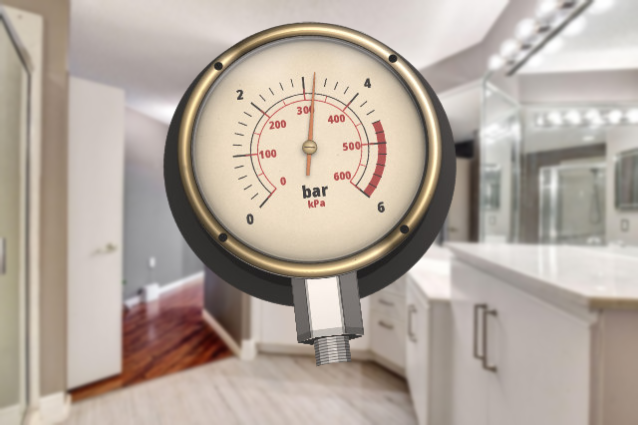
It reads 3.2; bar
